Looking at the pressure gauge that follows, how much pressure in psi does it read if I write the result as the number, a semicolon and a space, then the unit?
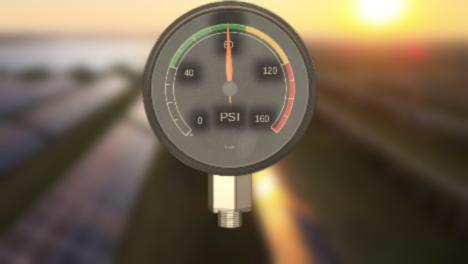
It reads 80; psi
